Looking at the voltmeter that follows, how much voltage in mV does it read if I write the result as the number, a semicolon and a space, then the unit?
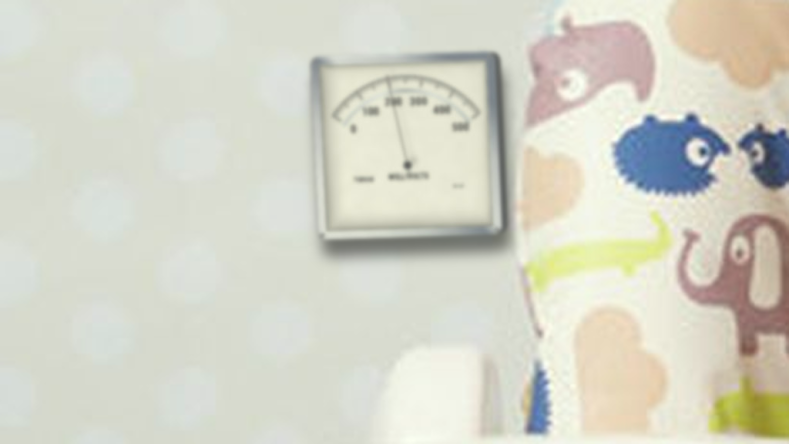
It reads 200; mV
